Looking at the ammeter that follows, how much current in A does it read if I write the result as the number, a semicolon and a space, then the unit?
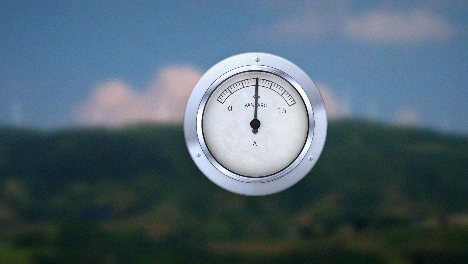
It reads 7.5; A
